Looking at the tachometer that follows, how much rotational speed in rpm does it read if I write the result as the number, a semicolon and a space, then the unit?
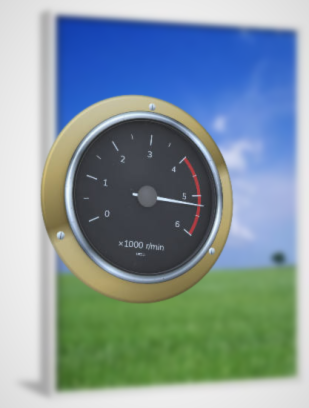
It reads 5250; rpm
